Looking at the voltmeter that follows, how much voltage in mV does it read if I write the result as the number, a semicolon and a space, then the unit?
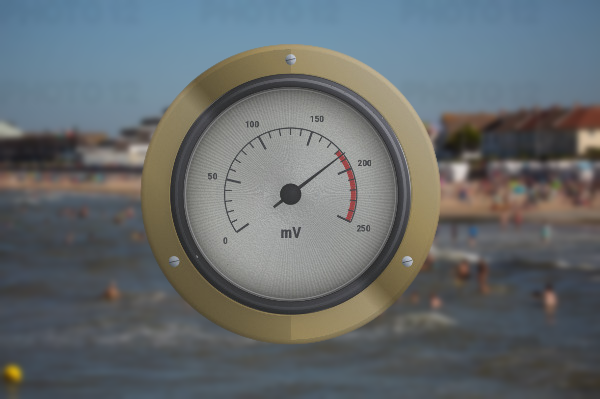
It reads 185; mV
